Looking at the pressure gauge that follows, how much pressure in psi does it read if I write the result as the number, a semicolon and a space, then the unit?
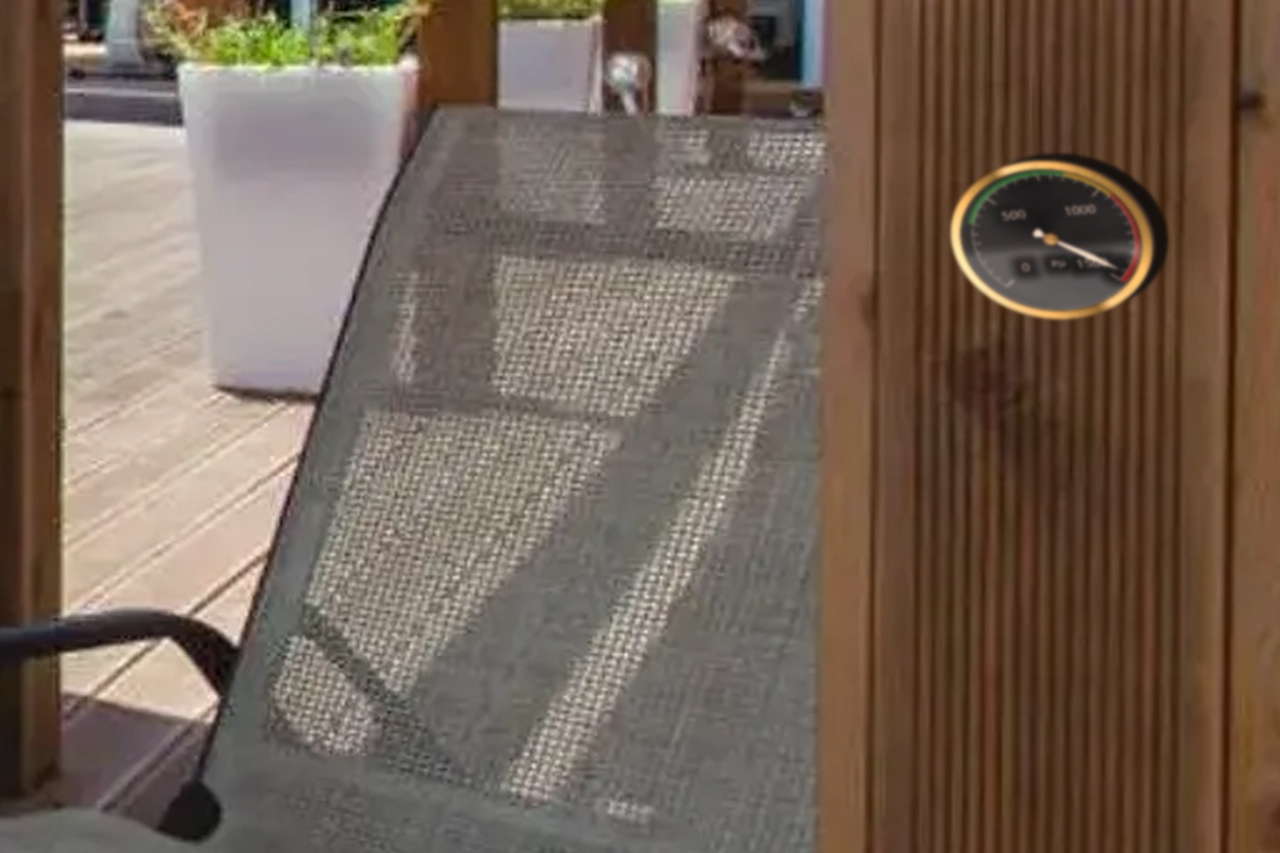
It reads 1450; psi
